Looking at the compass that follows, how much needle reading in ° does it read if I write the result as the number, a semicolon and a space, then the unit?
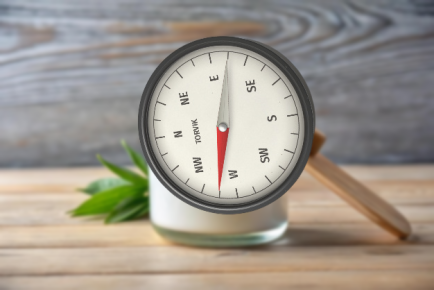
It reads 285; °
